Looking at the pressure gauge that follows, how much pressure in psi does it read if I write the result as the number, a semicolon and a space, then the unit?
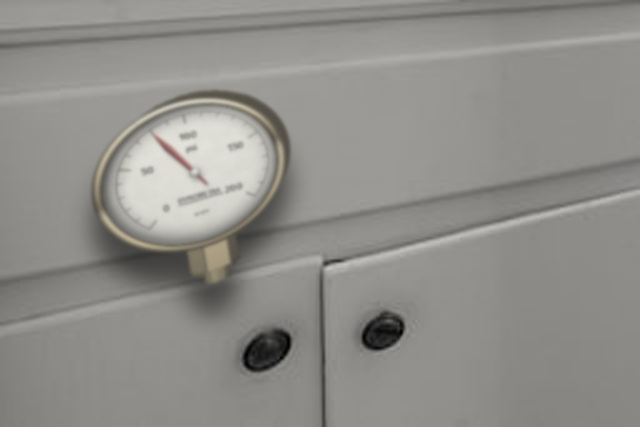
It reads 80; psi
